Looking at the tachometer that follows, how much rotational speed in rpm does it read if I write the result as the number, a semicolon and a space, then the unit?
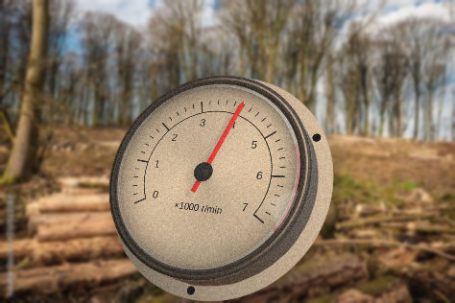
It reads 4000; rpm
